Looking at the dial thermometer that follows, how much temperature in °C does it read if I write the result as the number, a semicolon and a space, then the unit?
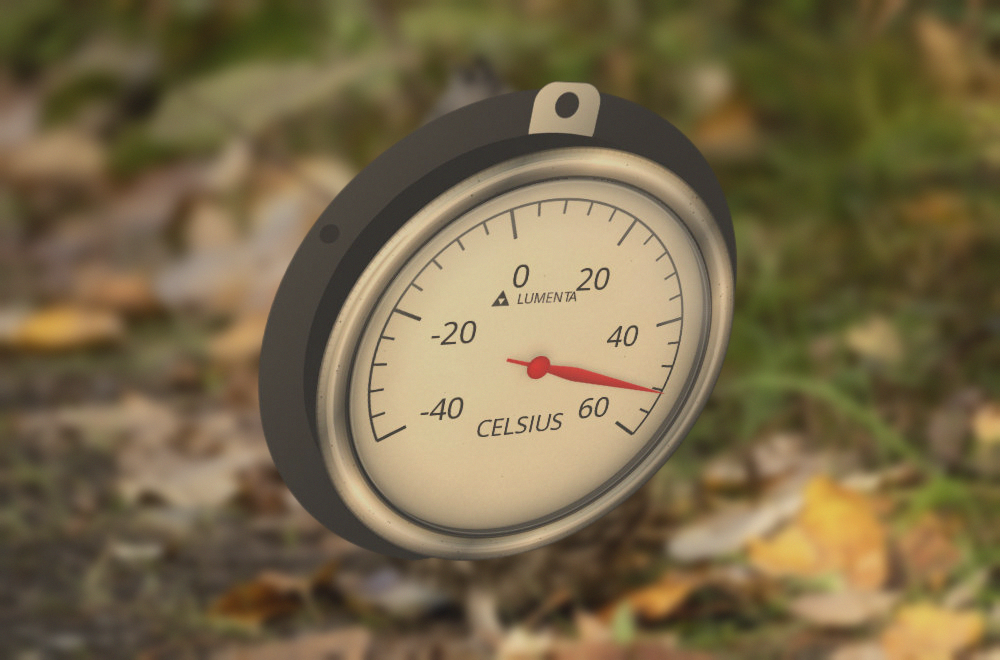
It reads 52; °C
